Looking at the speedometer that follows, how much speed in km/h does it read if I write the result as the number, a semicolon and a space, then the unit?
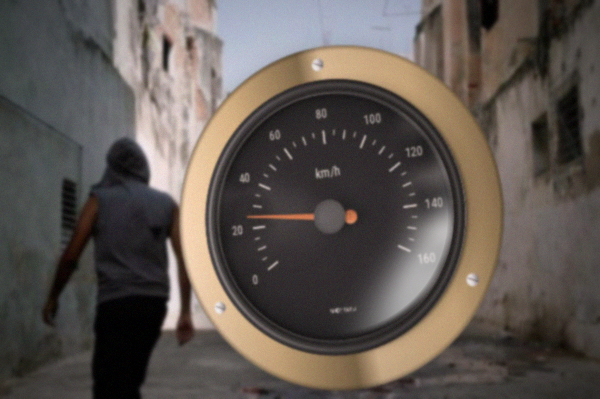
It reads 25; km/h
